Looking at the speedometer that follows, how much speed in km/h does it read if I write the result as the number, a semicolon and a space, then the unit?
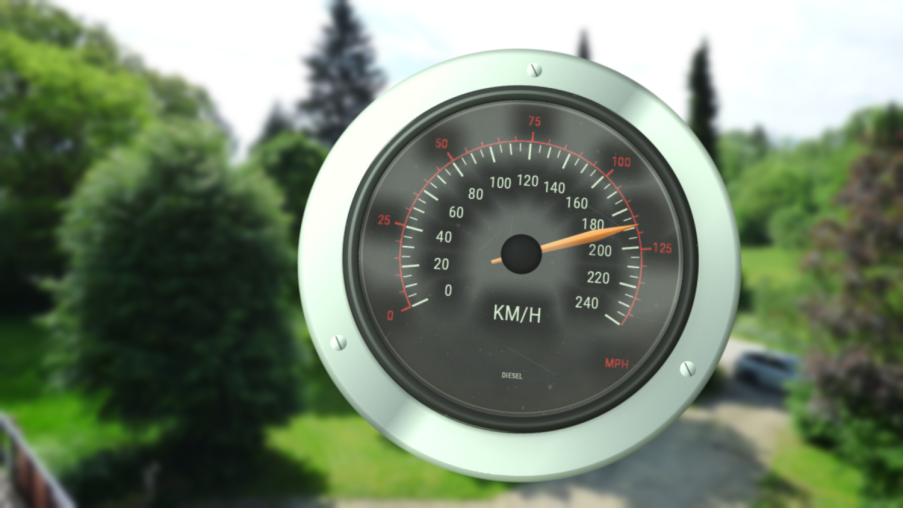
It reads 190; km/h
